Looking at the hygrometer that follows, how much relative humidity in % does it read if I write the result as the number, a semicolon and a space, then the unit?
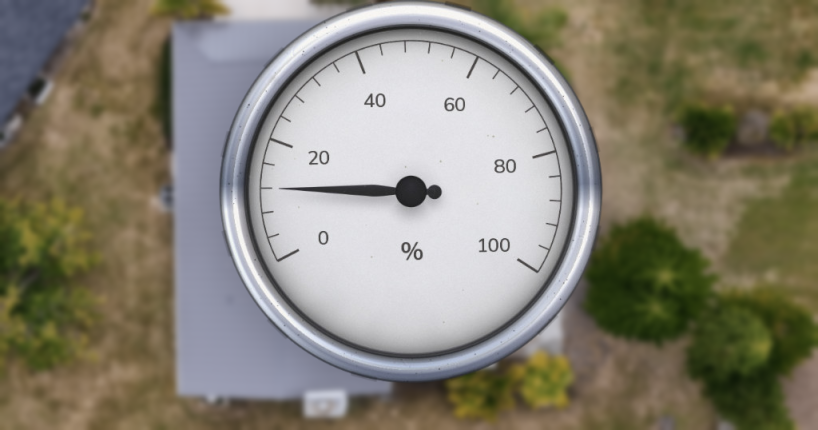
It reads 12; %
